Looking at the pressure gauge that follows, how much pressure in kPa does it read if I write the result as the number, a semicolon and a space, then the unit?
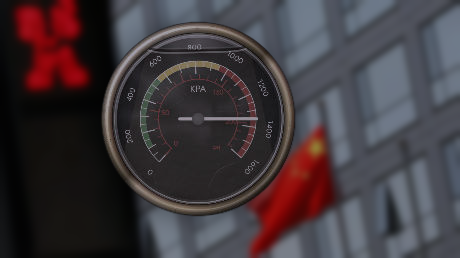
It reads 1350; kPa
